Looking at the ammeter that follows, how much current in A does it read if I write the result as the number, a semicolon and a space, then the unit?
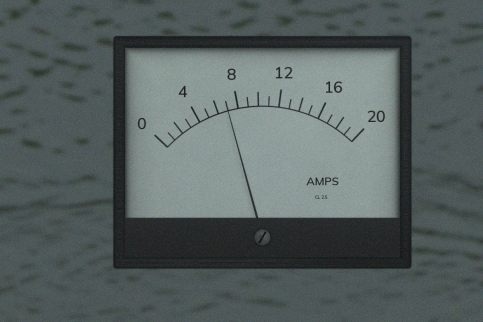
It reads 7; A
